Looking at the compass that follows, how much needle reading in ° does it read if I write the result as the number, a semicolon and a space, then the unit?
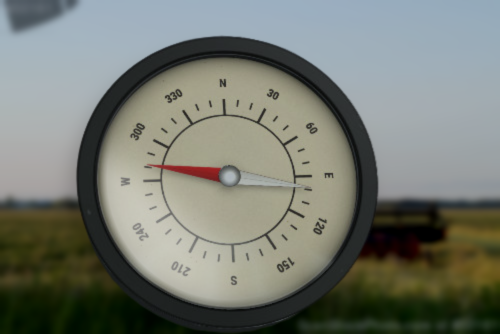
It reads 280; °
